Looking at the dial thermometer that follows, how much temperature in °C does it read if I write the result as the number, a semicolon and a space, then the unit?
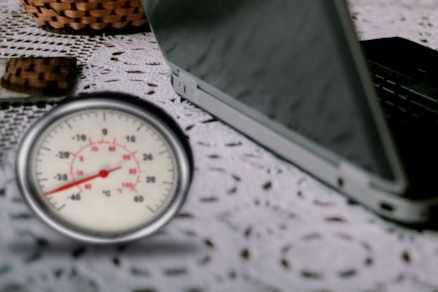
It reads -34; °C
